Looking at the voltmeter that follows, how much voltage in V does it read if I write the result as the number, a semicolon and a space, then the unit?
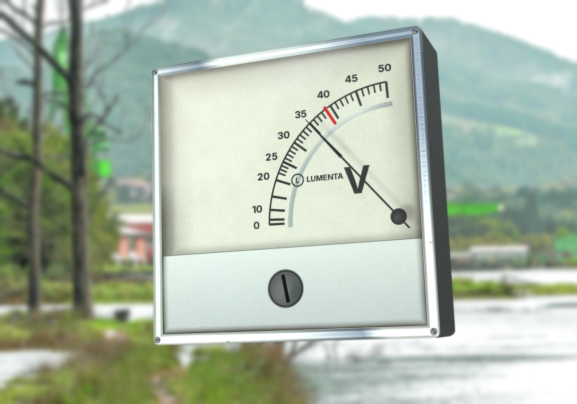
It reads 35; V
